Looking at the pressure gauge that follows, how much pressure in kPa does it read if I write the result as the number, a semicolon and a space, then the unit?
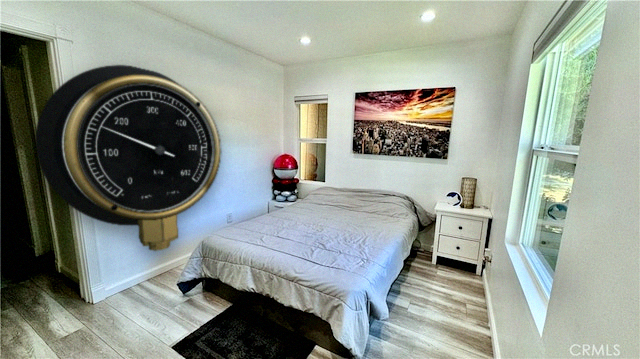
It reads 160; kPa
